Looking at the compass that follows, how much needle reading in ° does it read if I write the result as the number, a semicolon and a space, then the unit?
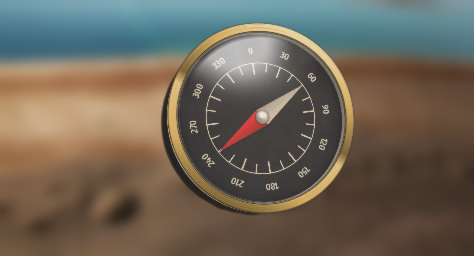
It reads 240; °
